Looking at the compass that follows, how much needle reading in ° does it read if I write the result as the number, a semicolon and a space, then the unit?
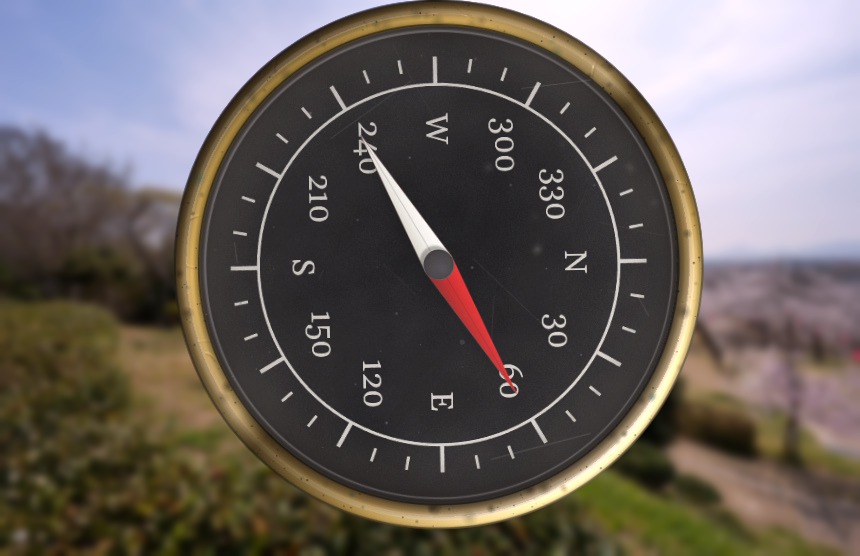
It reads 60; °
